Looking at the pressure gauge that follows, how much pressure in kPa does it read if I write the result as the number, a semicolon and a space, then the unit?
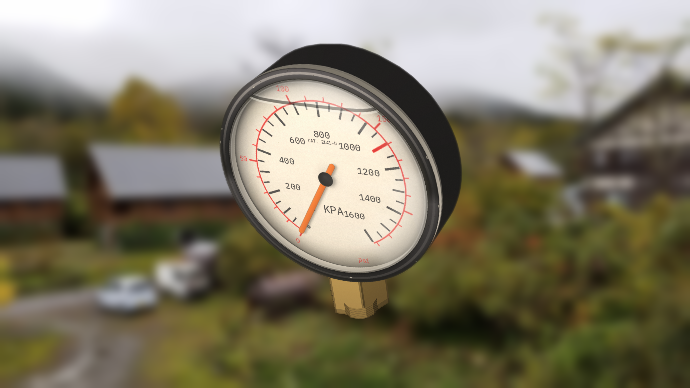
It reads 0; kPa
